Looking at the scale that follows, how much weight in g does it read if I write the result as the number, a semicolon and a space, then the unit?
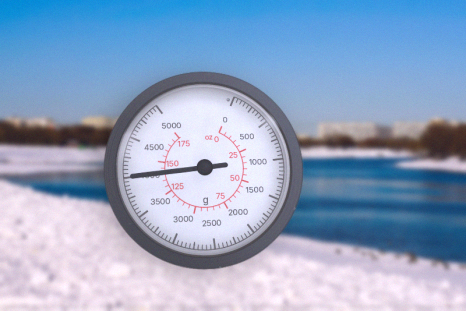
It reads 4000; g
